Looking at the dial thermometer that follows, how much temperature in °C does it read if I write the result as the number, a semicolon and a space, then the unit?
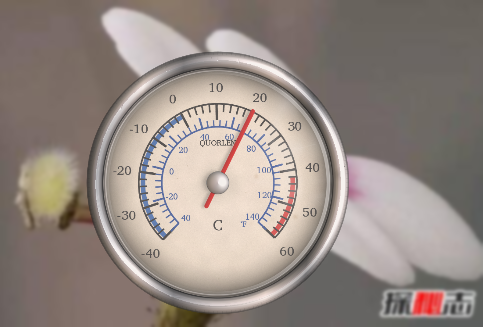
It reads 20; °C
